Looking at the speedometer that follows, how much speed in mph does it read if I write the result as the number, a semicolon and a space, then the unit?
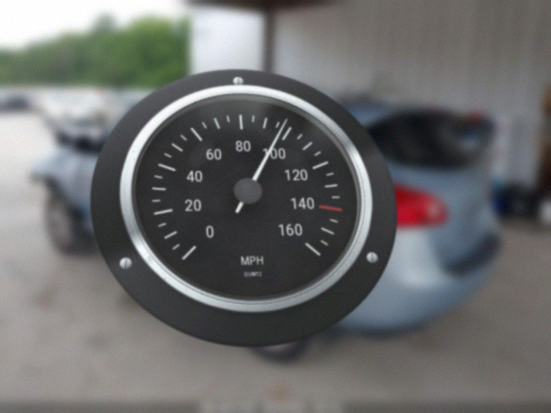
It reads 97.5; mph
